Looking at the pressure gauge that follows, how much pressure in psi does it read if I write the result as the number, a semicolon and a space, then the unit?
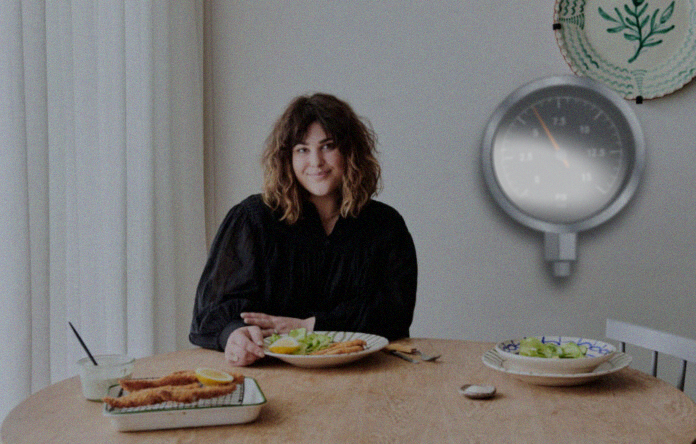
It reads 6; psi
